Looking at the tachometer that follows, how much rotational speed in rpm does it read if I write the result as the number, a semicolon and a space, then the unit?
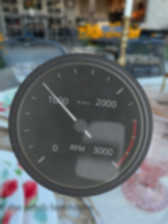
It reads 1000; rpm
